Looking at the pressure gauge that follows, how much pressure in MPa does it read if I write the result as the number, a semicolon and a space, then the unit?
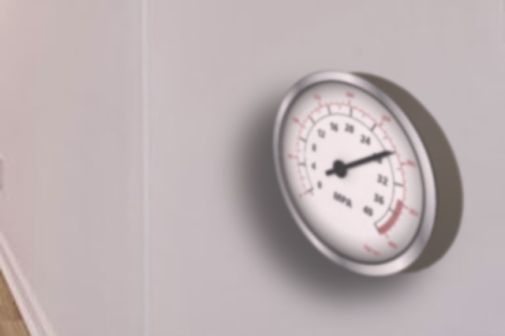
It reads 28; MPa
